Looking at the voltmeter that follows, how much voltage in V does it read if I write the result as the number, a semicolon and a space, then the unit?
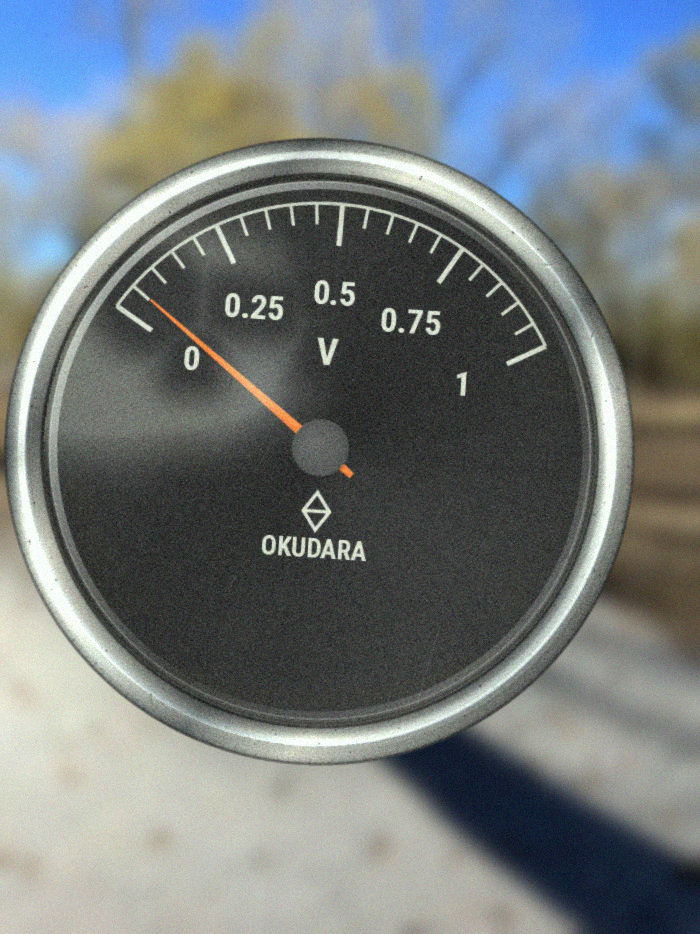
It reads 0.05; V
